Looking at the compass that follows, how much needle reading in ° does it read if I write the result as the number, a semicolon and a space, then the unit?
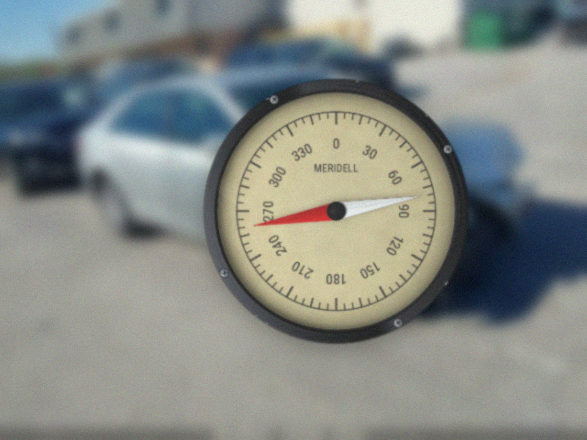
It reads 260; °
